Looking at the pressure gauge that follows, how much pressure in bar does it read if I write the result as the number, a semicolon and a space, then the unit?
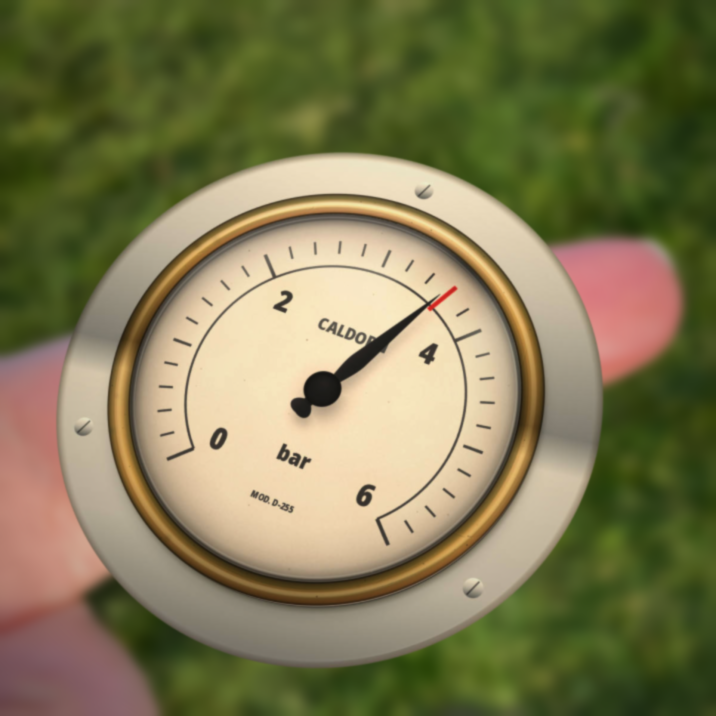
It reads 3.6; bar
